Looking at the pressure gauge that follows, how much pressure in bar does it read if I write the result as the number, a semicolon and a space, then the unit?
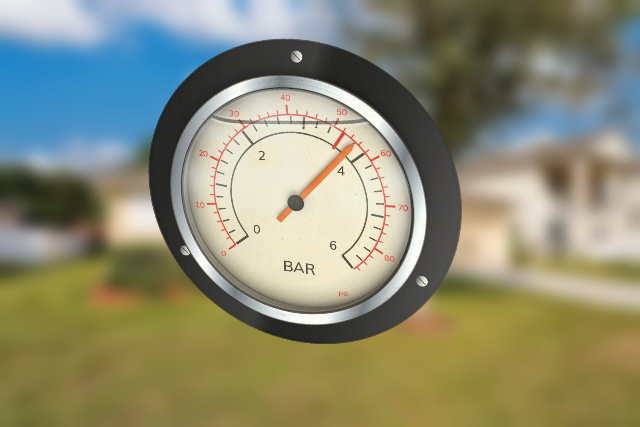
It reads 3.8; bar
